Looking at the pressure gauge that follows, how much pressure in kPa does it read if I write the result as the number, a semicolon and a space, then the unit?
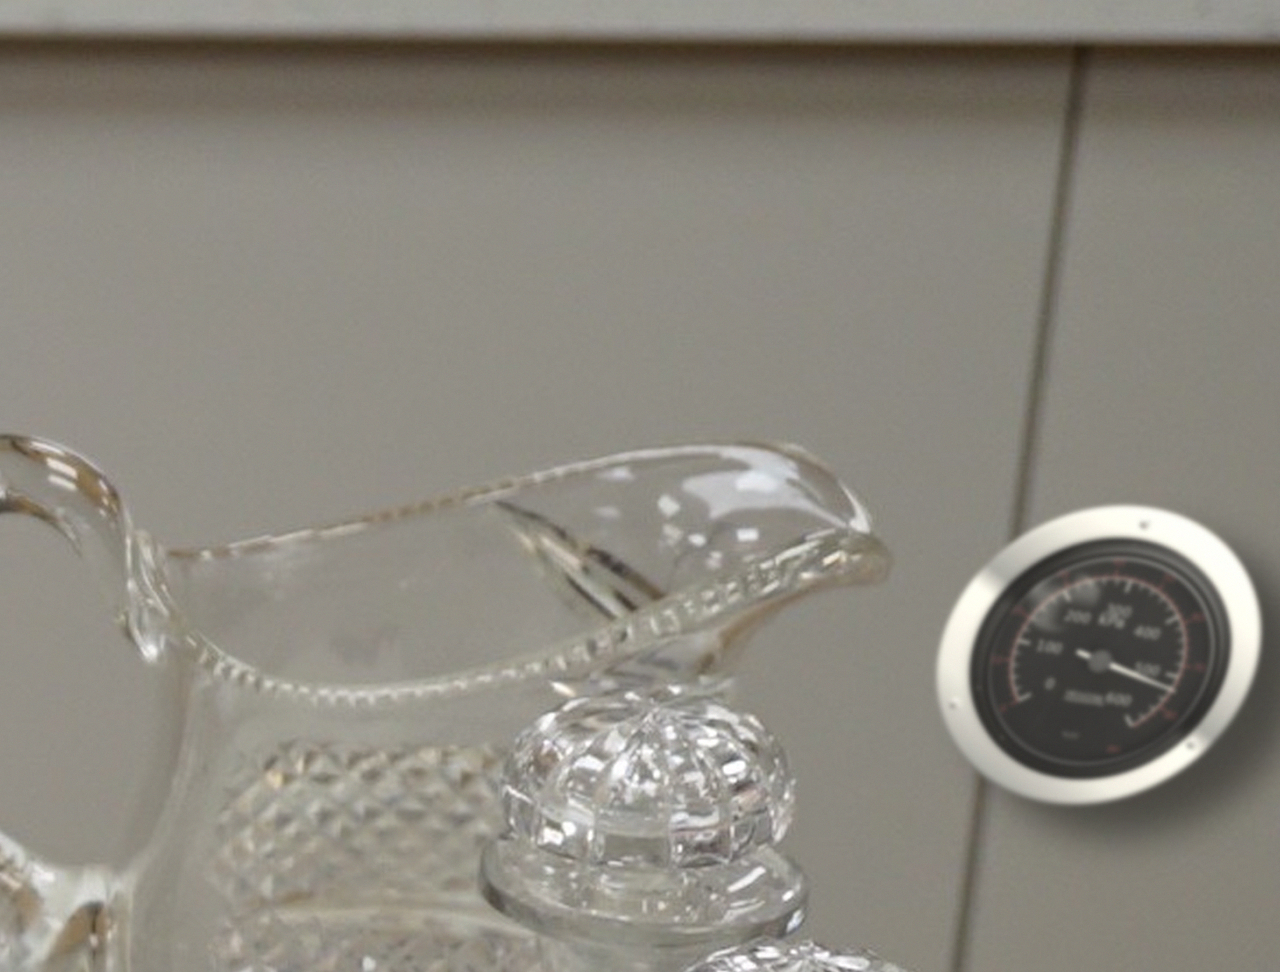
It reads 520; kPa
